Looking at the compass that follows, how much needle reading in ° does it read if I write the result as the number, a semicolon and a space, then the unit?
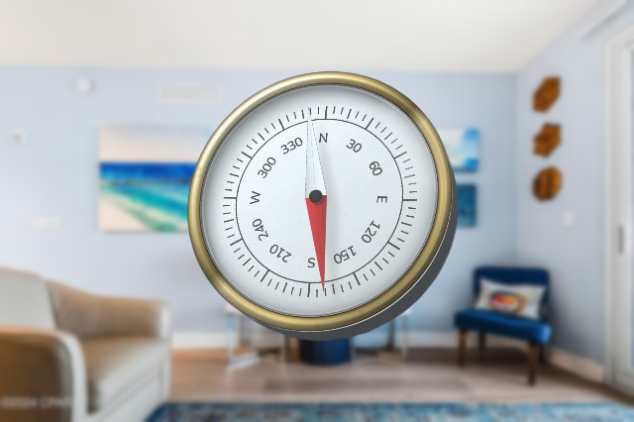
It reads 170; °
